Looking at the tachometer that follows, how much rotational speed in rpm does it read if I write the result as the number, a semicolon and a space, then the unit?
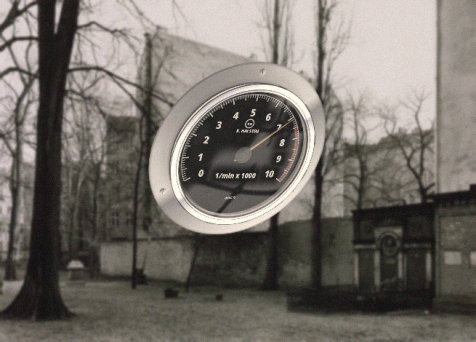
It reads 7000; rpm
